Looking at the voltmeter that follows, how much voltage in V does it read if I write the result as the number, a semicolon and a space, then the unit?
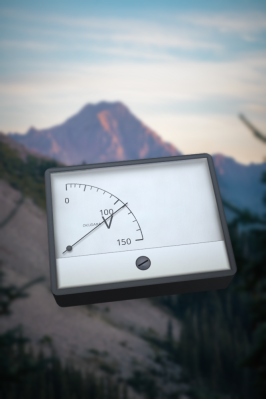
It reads 110; V
